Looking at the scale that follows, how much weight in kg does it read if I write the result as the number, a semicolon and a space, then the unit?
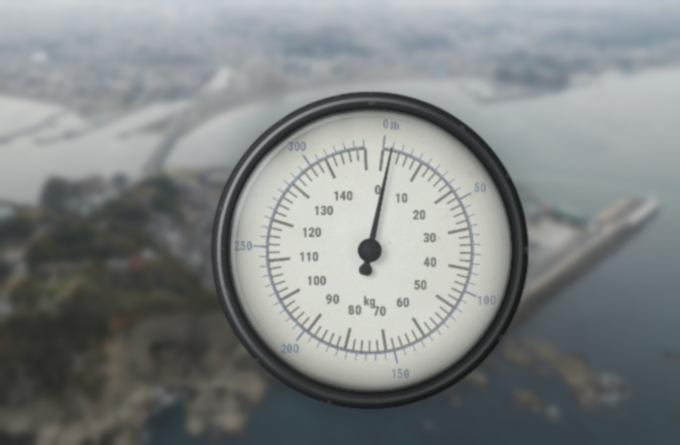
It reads 2; kg
